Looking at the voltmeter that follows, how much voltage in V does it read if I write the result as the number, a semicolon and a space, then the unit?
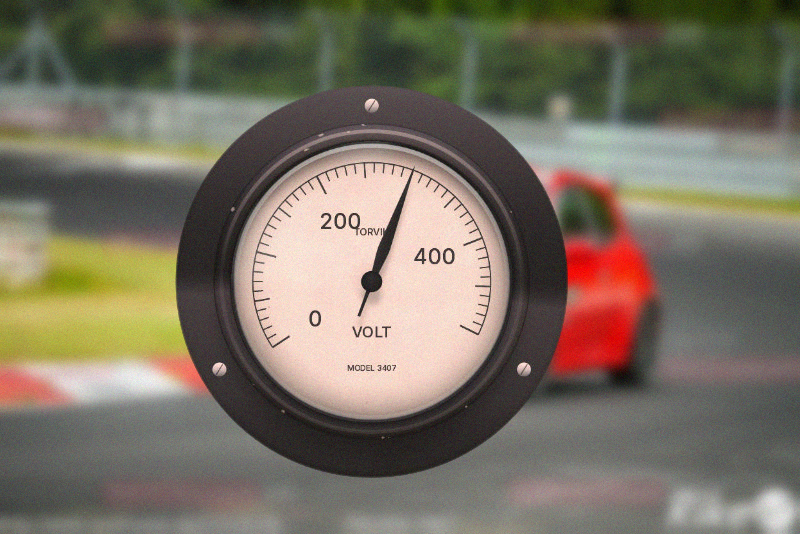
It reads 300; V
